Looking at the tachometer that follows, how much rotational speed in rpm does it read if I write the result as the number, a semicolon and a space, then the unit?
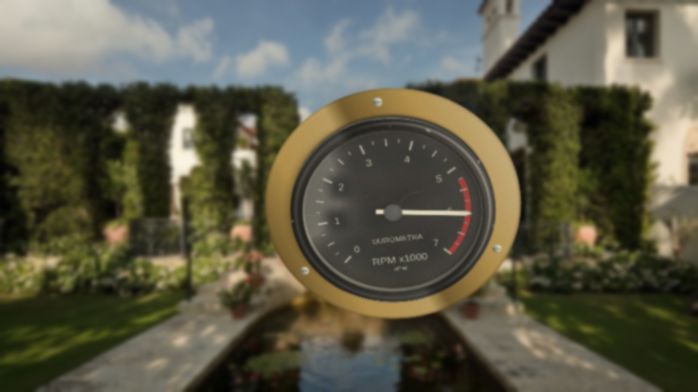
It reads 6000; rpm
